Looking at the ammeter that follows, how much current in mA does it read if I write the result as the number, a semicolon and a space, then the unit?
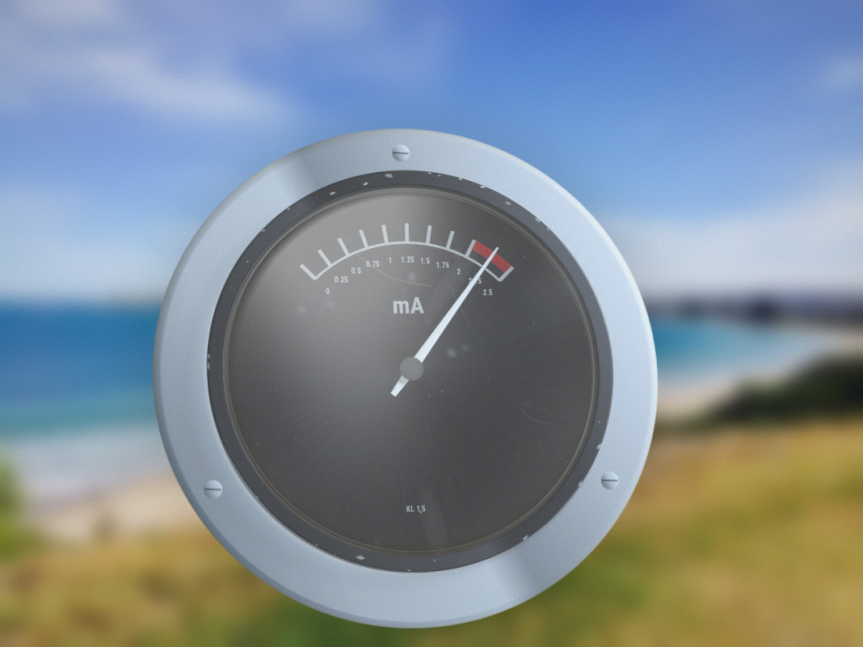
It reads 2.25; mA
